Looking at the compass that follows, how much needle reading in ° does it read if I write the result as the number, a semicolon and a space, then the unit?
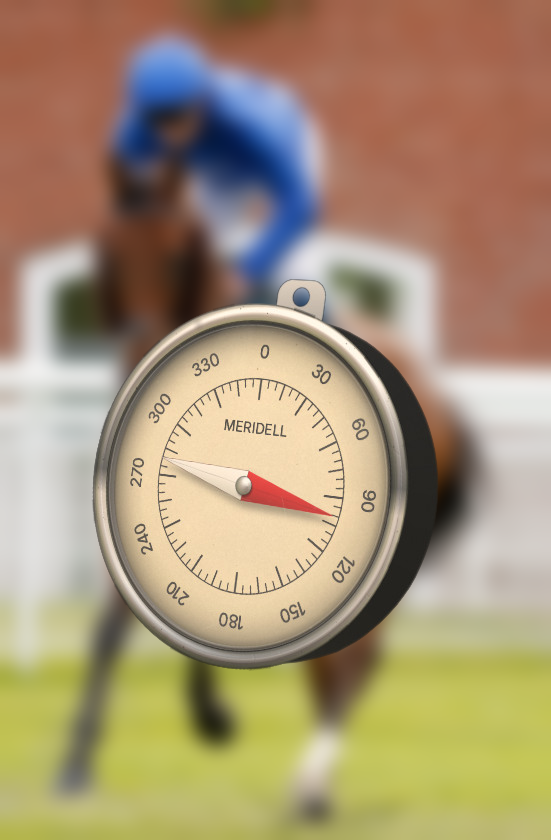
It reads 100; °
